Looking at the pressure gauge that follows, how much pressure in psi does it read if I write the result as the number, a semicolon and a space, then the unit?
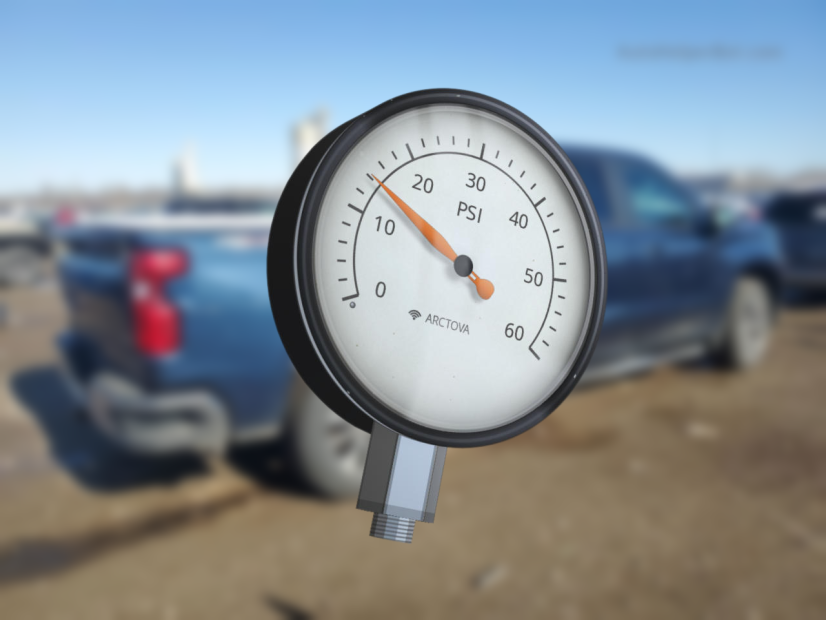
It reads 14; psi
